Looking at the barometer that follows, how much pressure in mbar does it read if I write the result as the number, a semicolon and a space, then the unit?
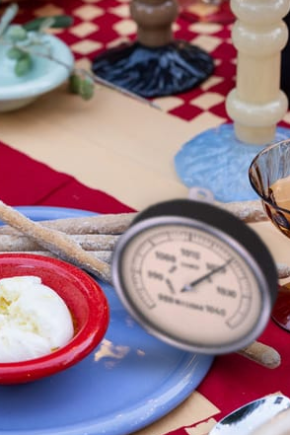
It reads 1020; mbar
